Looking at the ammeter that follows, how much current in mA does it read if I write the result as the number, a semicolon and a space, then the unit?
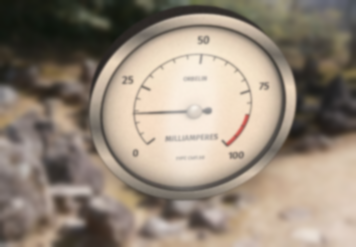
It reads 15; mA
